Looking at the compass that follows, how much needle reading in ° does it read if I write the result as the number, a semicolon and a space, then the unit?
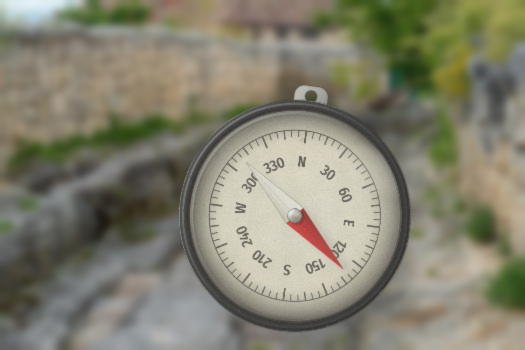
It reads 130; °
